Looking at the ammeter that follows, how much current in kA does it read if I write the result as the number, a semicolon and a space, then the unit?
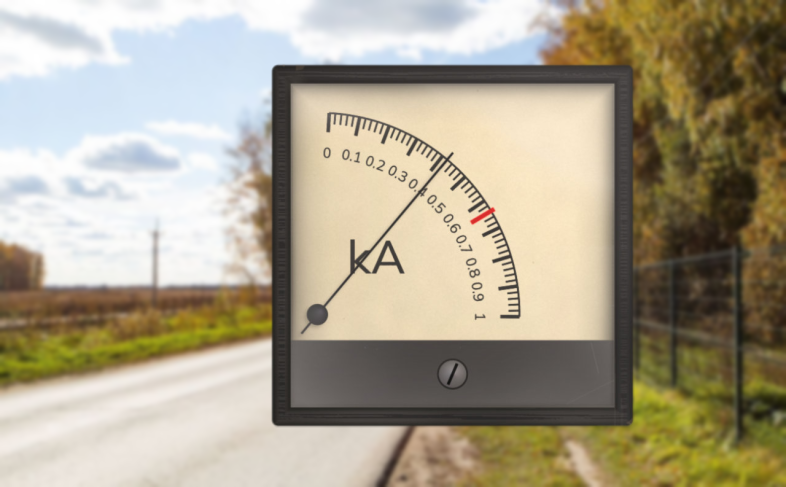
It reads 0.42; kA
